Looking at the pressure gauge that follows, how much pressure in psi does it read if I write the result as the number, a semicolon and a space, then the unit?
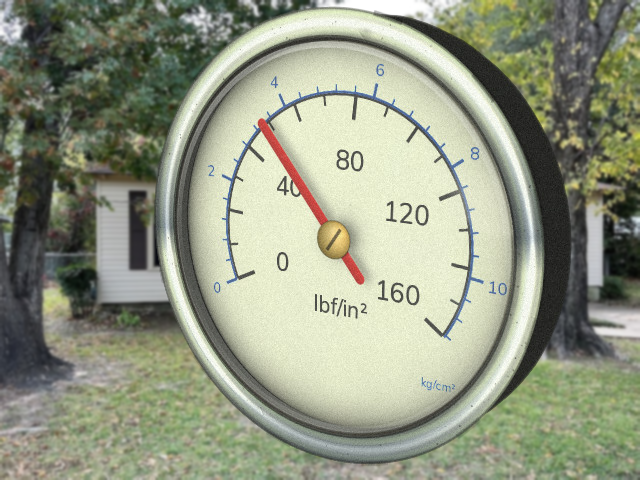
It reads 50; psi
